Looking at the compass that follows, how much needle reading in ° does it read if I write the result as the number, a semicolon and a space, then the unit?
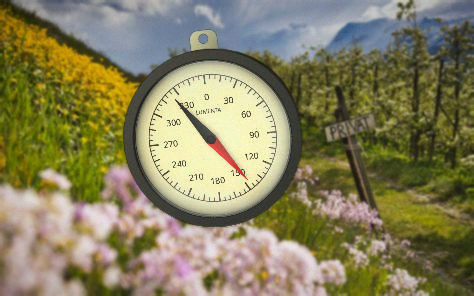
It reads 145; °
